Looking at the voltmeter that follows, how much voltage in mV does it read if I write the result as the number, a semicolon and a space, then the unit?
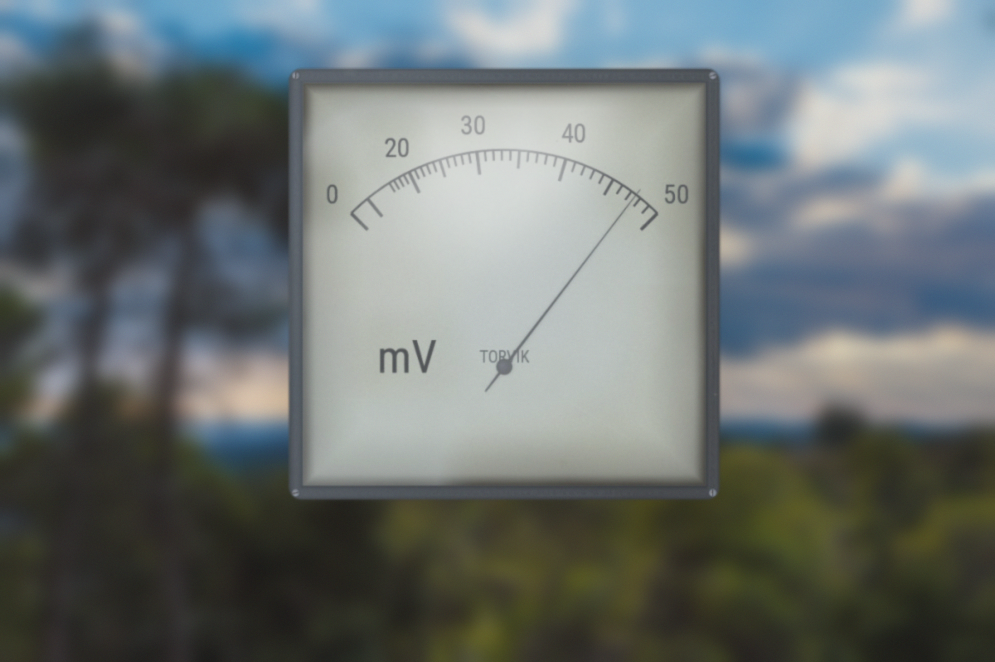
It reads 47.5; mV
